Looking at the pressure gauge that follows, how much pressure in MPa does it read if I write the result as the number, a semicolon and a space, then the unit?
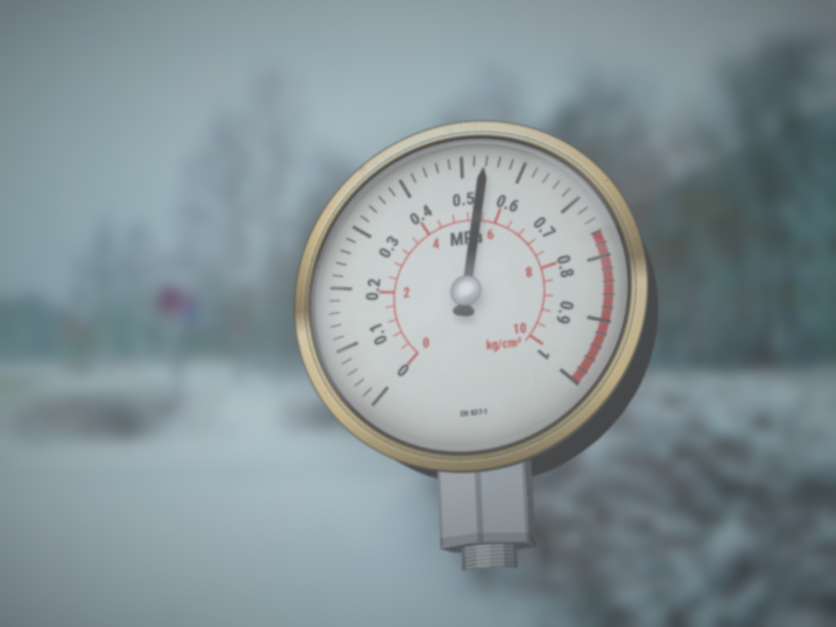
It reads 0.54; MPa
